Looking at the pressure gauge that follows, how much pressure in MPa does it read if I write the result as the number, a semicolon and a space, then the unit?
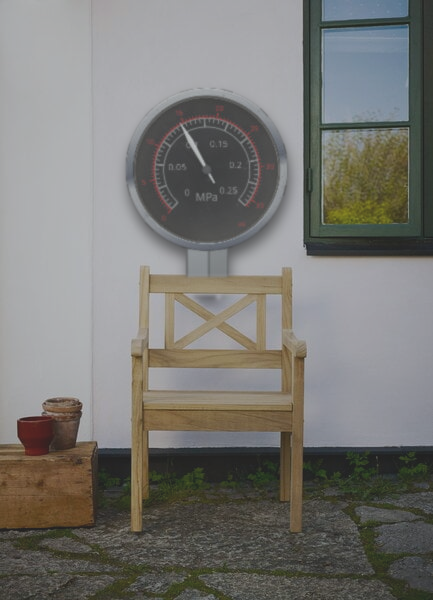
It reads 0.1; MPa
